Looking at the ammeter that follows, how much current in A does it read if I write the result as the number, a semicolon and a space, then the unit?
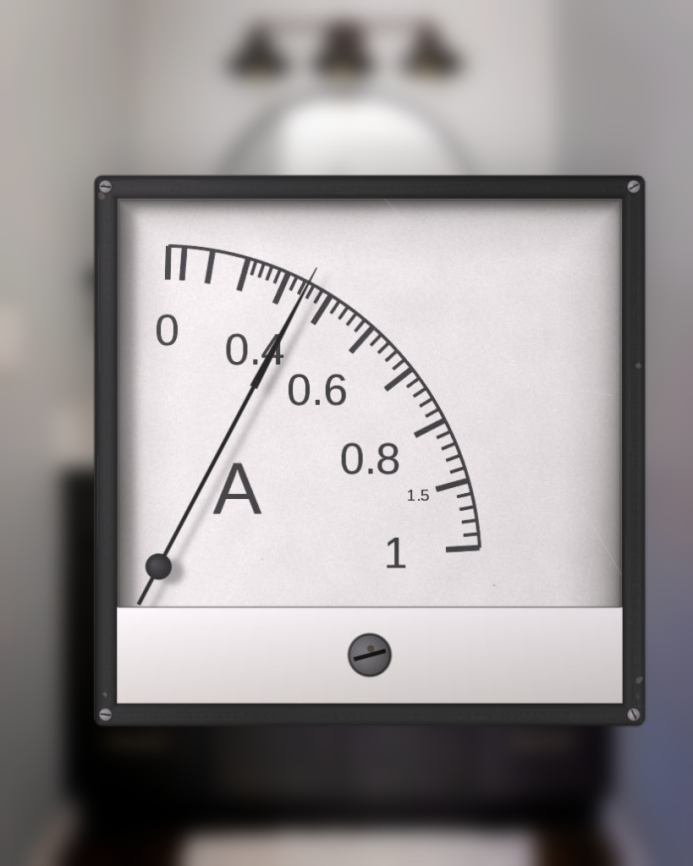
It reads 0.45; A
